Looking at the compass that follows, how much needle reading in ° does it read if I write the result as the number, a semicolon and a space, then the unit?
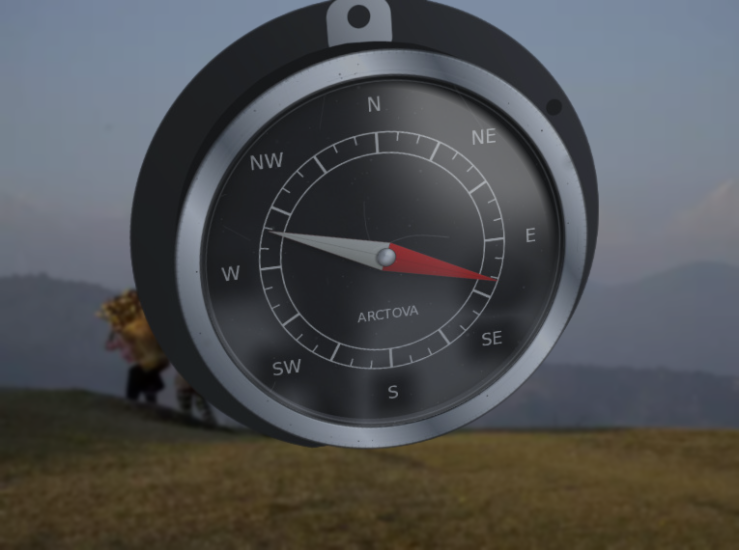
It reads 110; °
